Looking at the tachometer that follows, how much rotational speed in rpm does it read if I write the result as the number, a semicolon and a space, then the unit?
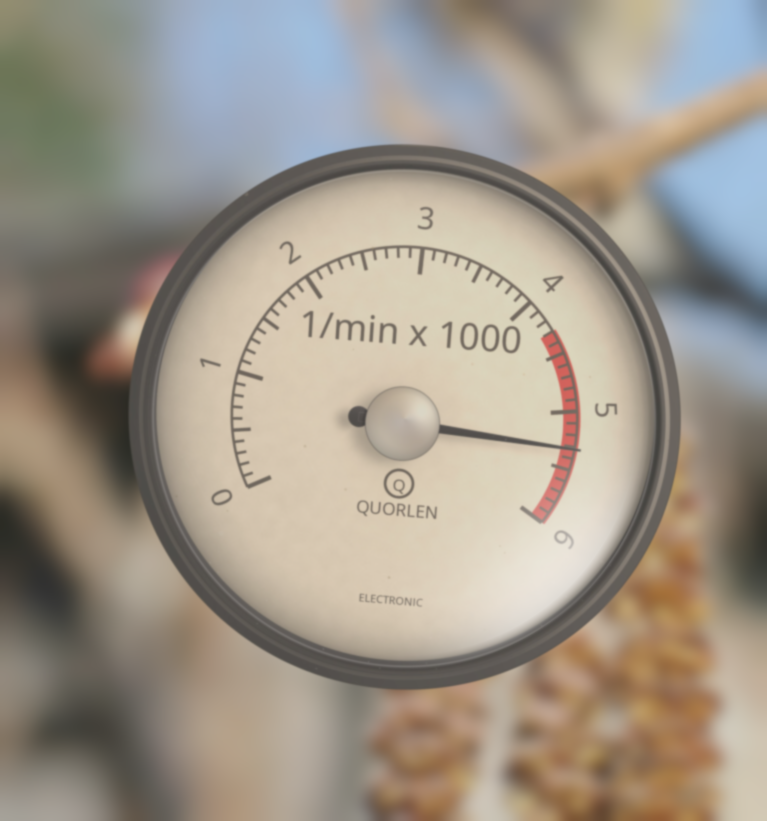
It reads 5300; rpm
